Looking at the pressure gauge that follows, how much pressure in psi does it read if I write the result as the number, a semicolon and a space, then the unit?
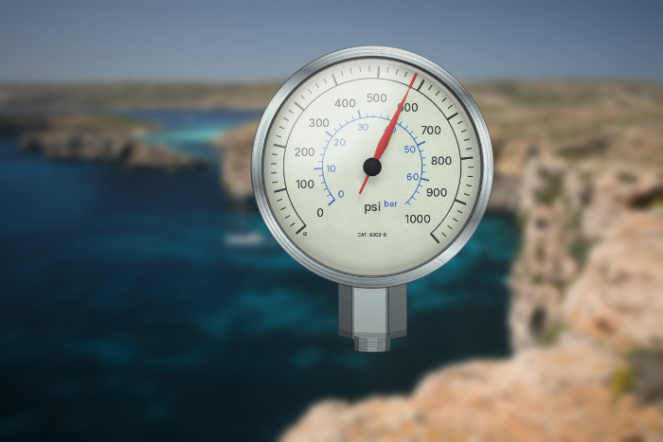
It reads 580; psi
